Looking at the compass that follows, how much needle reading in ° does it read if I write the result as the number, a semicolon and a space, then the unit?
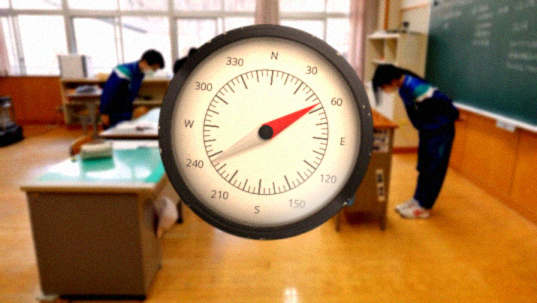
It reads 55; °
